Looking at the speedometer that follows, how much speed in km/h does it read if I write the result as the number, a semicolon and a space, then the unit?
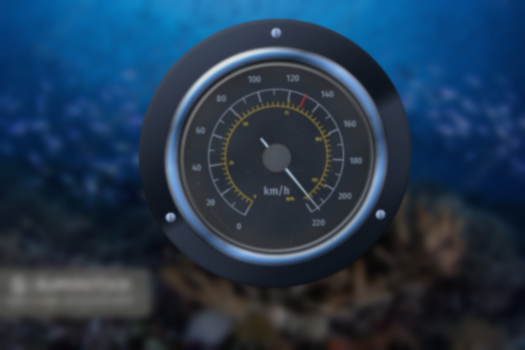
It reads 215; km/h
